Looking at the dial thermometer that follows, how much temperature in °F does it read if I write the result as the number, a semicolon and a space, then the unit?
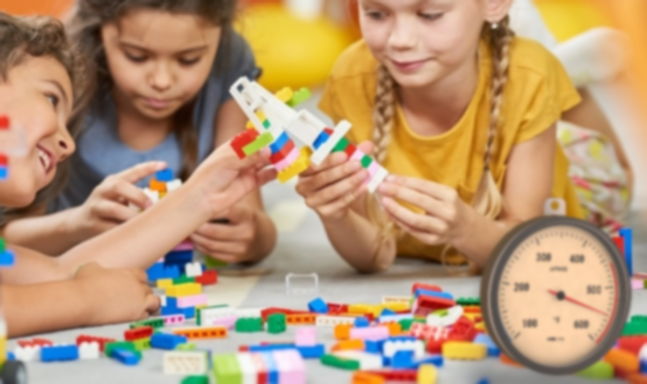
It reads 550; °F
